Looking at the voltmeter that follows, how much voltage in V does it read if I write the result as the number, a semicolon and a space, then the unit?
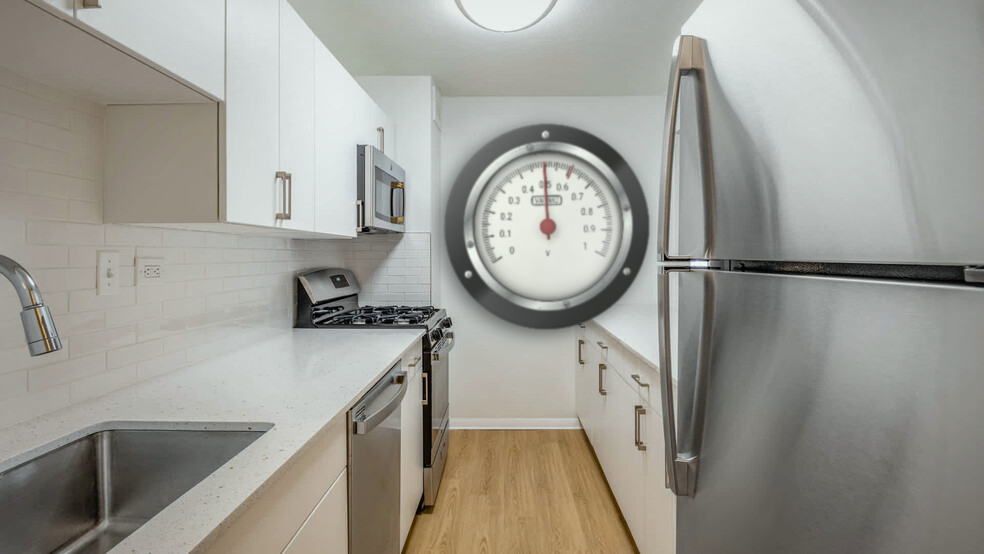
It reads 0.5; V
